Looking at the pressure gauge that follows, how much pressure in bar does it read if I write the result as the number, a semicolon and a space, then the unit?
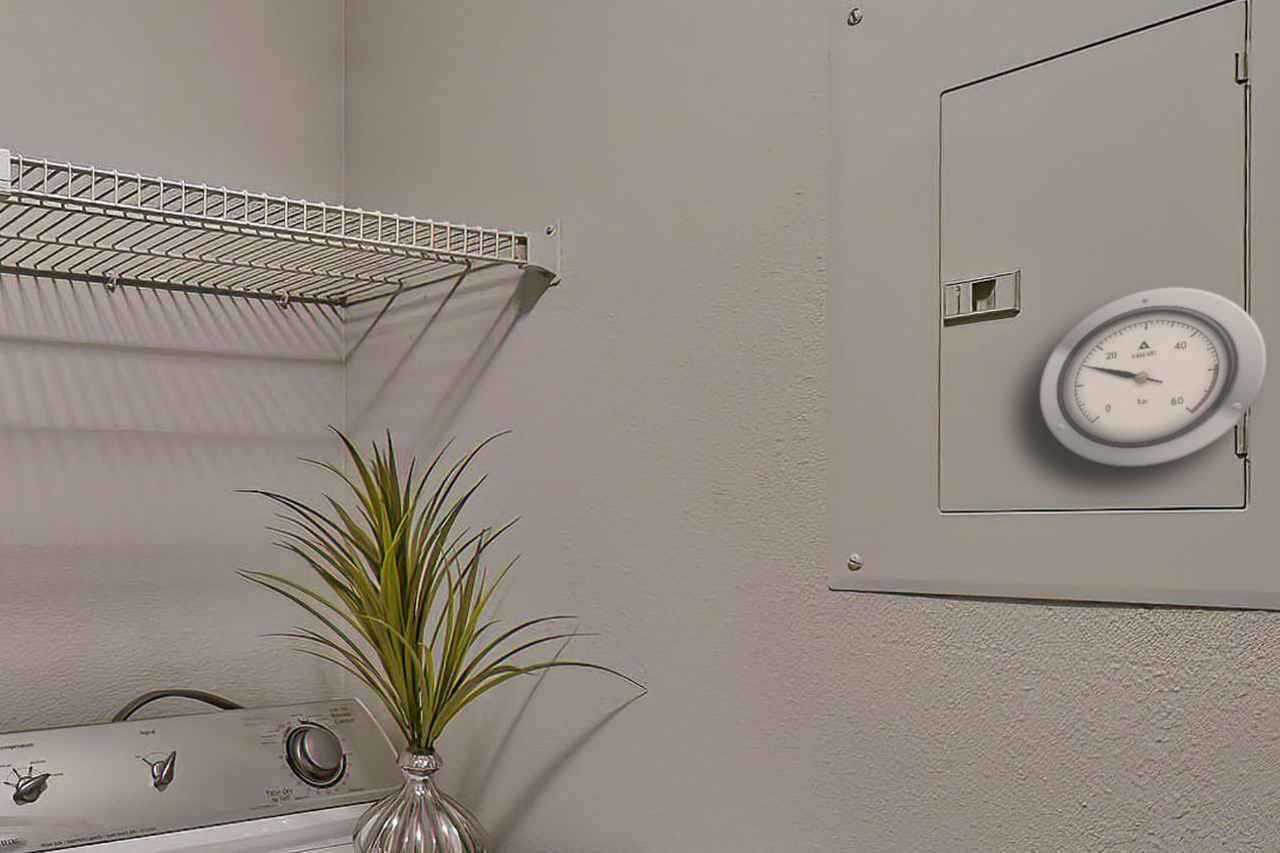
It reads 15; bar
